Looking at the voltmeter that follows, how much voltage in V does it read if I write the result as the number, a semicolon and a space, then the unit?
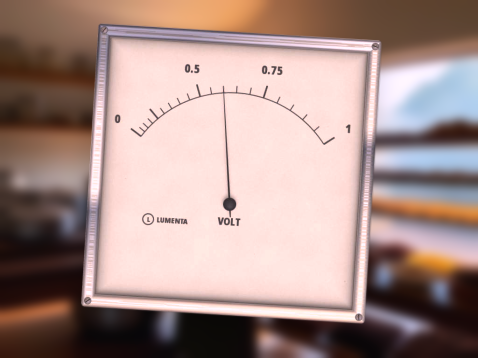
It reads 0.6; V
